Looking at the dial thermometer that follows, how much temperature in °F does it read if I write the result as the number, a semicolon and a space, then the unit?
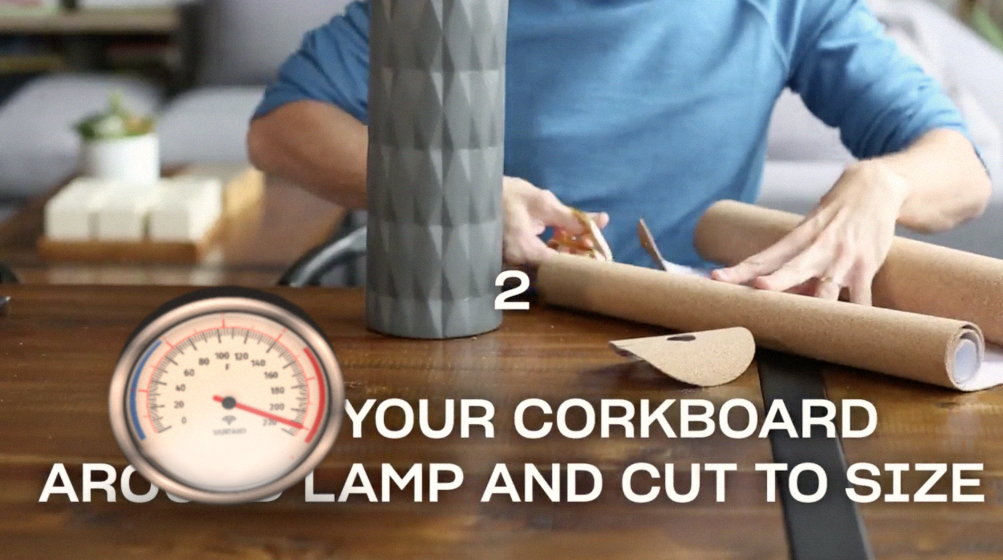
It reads 210; °F
